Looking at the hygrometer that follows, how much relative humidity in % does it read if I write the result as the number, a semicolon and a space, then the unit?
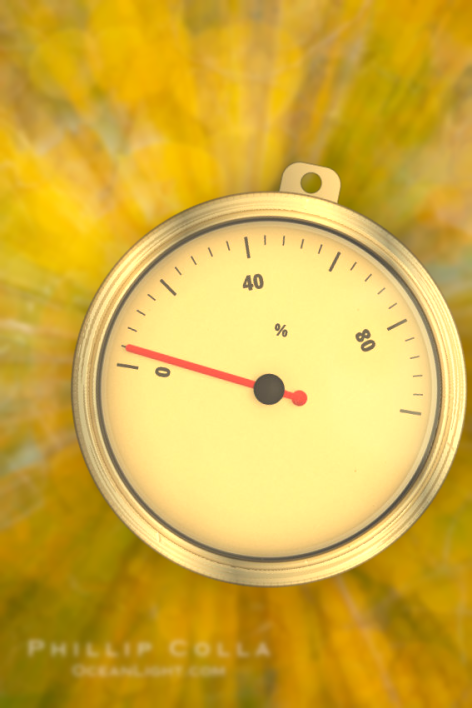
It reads 4; %
